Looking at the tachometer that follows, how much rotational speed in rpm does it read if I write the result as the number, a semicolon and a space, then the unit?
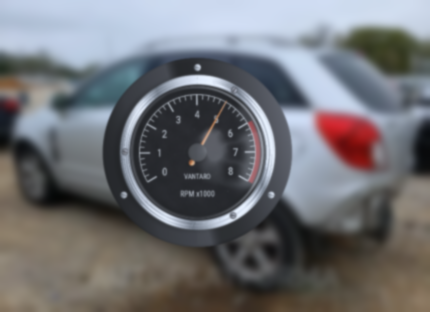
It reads 5000; rpm
